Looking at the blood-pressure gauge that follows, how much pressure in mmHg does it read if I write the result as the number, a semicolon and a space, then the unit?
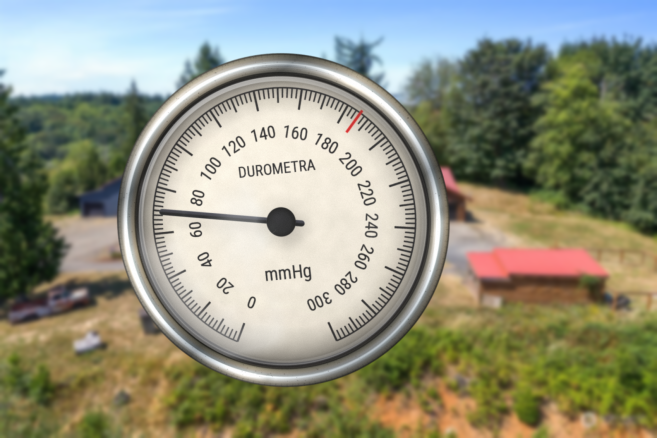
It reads 70; mmHg
